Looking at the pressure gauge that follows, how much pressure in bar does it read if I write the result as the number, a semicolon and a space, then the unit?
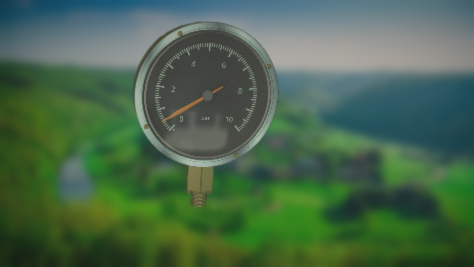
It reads 0.5; bar
